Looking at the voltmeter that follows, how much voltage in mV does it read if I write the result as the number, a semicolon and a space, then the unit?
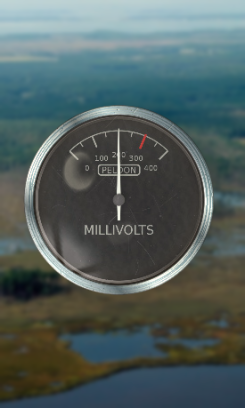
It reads 200; mV
